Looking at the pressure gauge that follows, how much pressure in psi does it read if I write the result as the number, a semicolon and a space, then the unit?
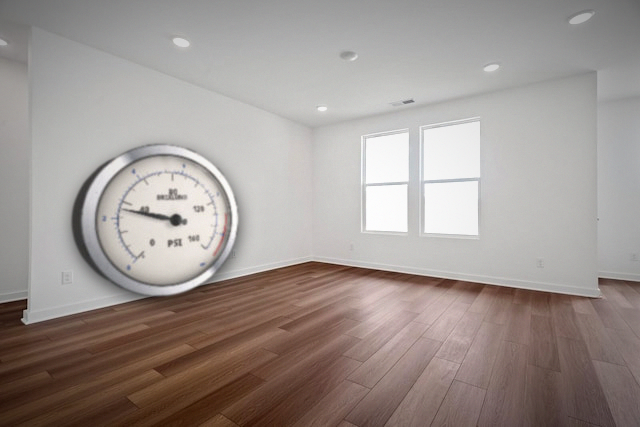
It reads 35; psi
